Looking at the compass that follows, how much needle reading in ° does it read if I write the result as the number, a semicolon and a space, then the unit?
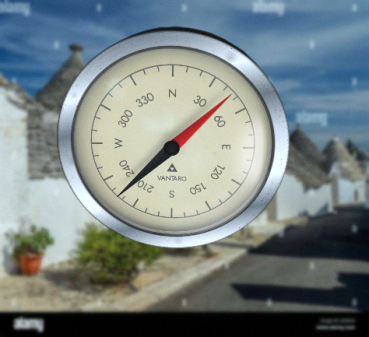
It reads 45; °
